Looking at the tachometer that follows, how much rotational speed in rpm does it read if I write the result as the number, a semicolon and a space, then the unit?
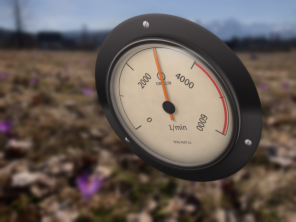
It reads 3000; rpm
